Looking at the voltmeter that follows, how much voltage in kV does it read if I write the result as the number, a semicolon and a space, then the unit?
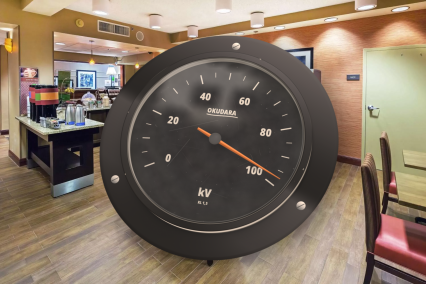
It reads 97.5; kV
